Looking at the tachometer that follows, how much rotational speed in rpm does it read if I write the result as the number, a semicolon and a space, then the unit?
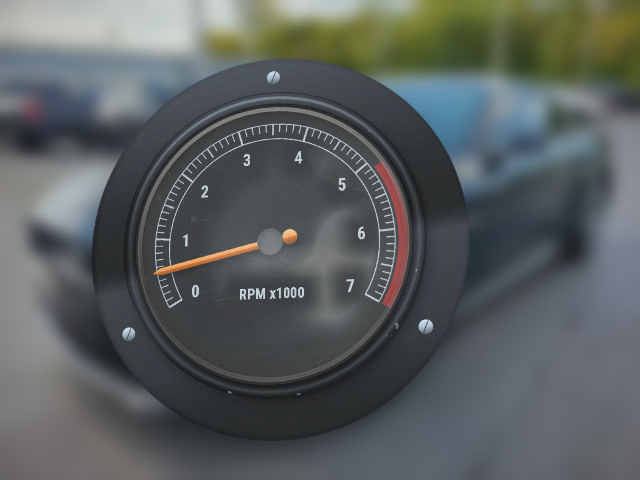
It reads 500; rpm
